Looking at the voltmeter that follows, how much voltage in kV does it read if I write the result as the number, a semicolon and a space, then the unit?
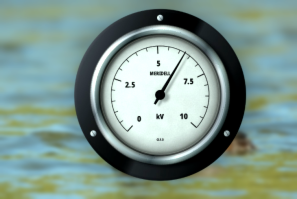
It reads 6.25; kV
